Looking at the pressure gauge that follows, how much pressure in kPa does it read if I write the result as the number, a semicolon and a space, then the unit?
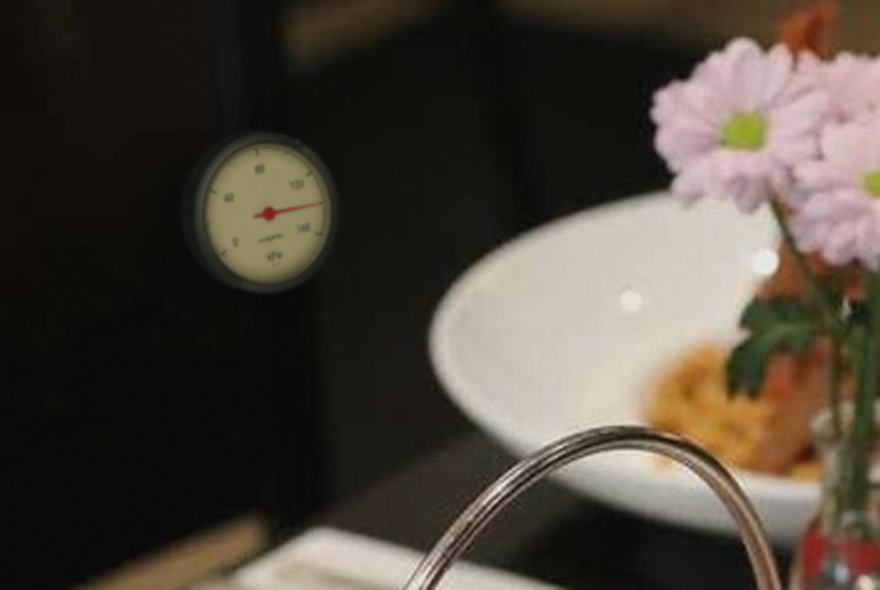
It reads 140; kPa
